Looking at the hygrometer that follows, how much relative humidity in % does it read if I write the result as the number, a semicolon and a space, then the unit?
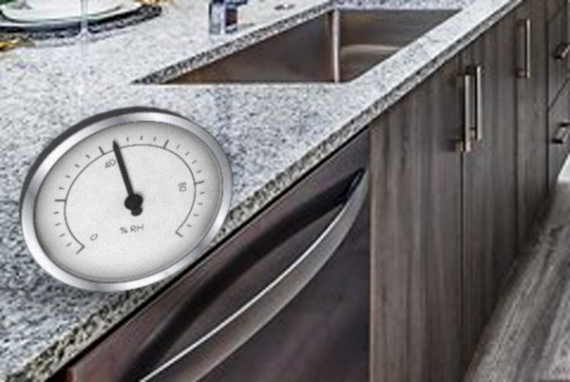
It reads 44; %
